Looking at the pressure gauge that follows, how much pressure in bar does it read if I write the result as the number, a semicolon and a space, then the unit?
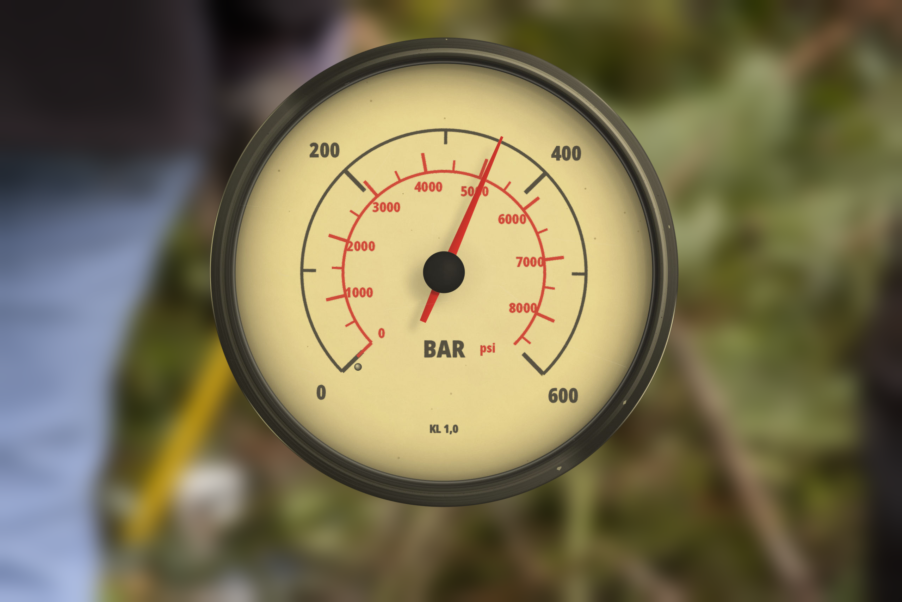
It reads 350; bar
